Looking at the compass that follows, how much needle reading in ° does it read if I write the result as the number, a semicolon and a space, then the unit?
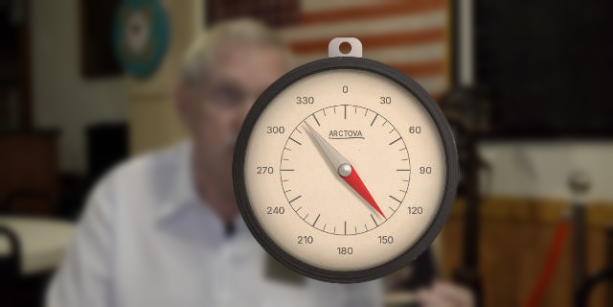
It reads 140; °
